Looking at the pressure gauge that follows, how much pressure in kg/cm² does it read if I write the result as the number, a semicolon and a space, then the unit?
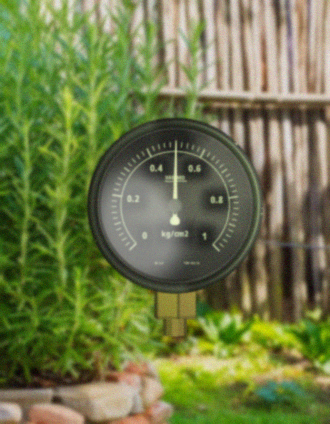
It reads 0.5; kg/cm²
